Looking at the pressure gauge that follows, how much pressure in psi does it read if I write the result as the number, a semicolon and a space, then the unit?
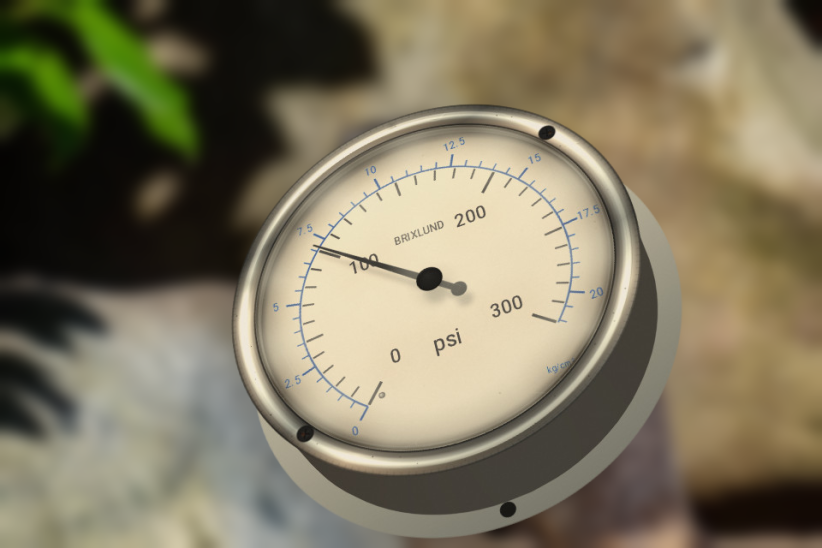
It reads 100; psi
